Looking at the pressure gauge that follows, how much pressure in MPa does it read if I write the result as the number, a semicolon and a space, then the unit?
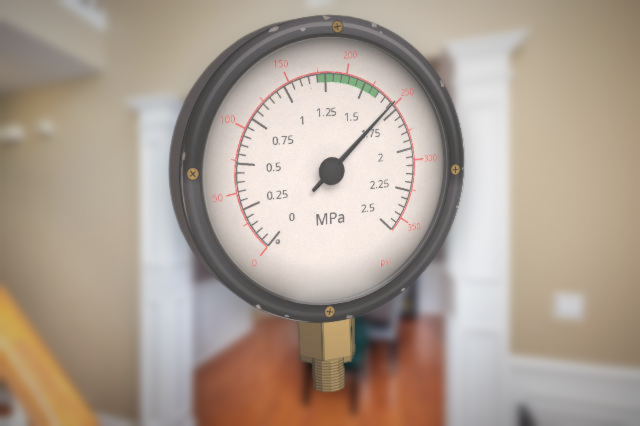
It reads 1.7; MPa
